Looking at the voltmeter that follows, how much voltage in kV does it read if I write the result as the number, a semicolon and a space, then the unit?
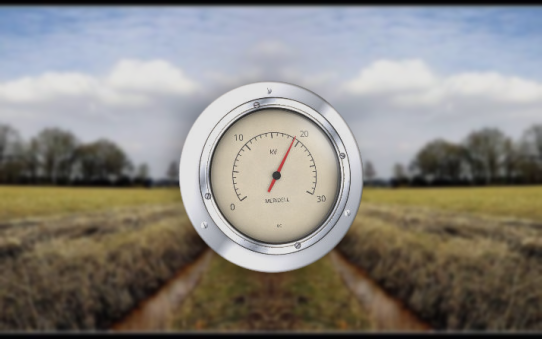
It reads 19; kV
